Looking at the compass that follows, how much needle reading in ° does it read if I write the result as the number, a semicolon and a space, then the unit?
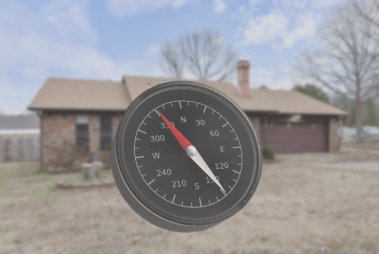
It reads 330; °
